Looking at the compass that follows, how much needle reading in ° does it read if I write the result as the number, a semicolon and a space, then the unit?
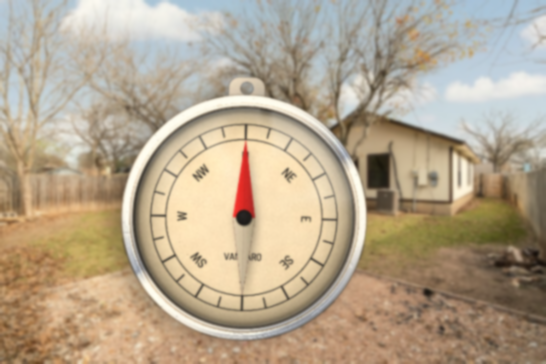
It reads 0; °
